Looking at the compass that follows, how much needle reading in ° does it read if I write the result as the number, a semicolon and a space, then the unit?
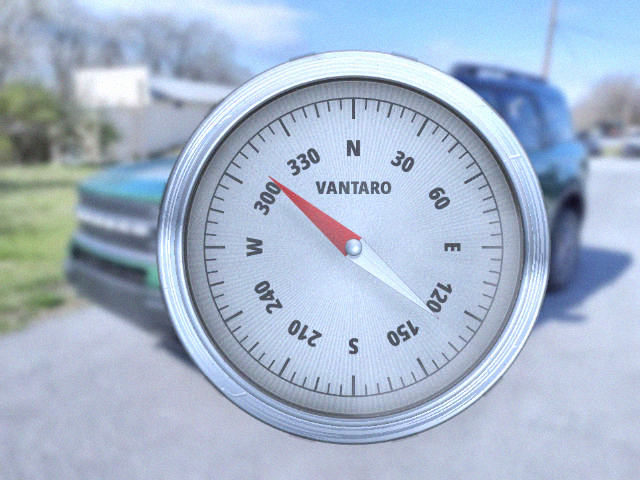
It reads 310; °
